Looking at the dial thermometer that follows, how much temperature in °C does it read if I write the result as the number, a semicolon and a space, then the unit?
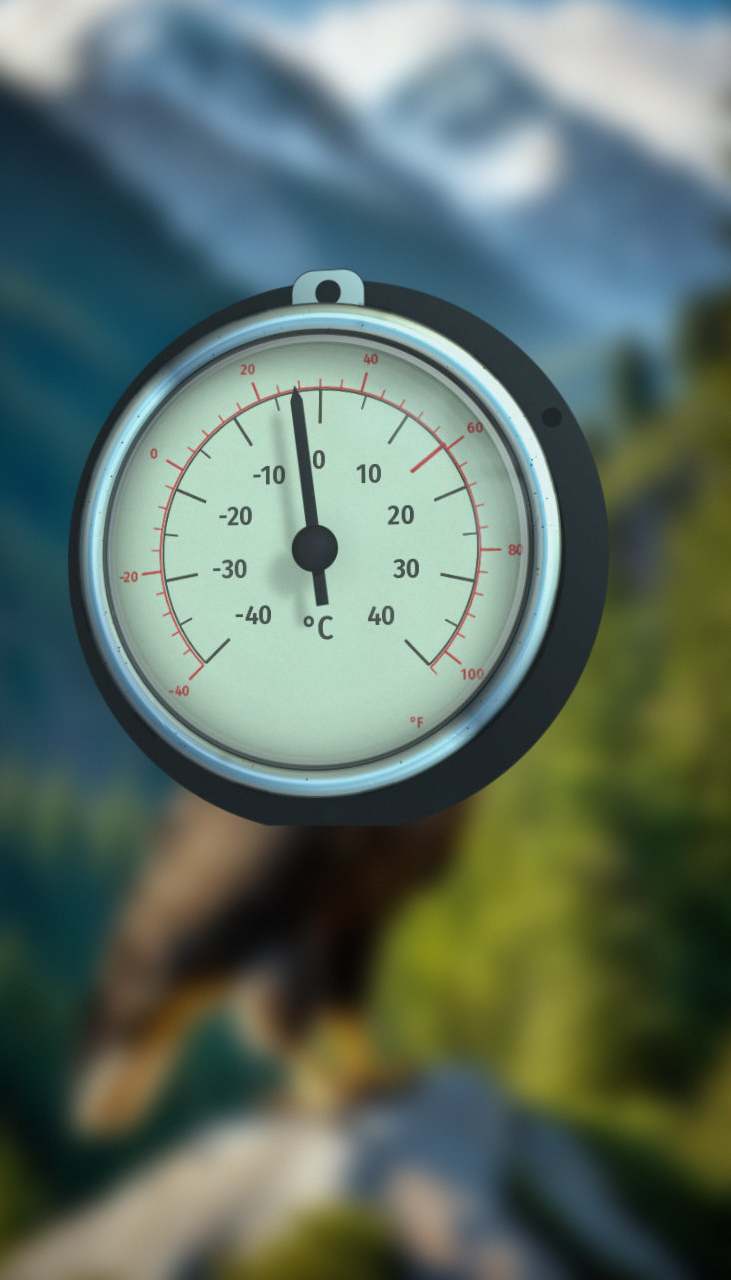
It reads -2.5; °C
